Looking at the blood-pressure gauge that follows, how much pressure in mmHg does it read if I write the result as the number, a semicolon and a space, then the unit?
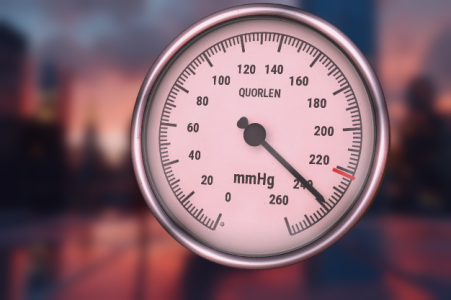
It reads 238; mmHg
